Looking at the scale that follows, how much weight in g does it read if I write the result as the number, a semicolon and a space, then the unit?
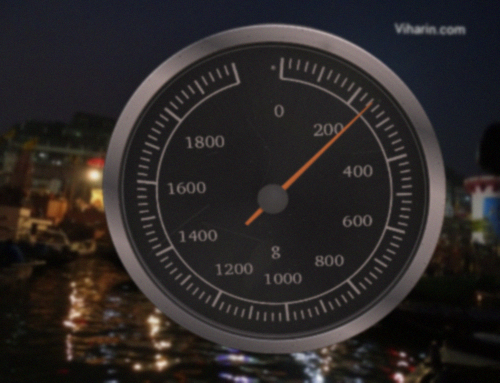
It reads 240; g
